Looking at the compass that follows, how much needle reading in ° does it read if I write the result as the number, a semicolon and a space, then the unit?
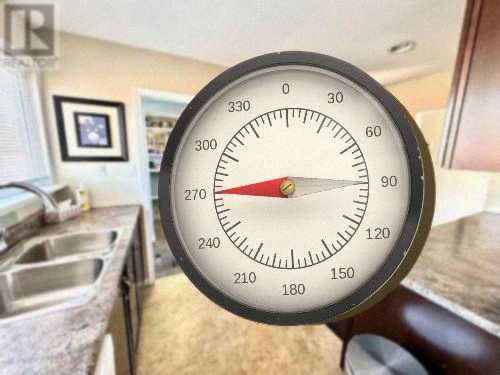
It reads 270; °
